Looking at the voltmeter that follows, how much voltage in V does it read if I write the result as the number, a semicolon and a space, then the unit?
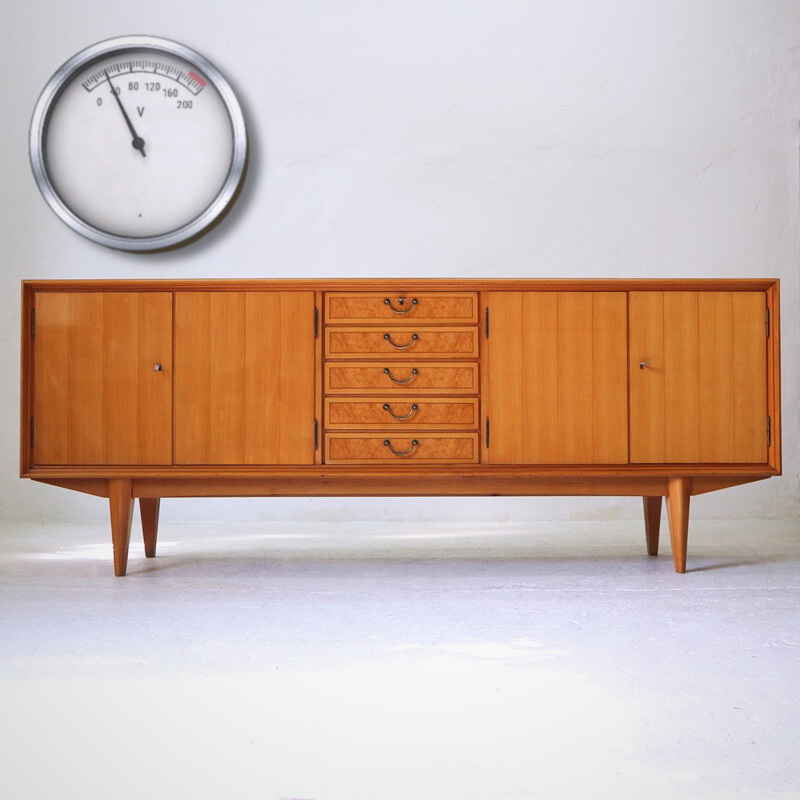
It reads 40; V
